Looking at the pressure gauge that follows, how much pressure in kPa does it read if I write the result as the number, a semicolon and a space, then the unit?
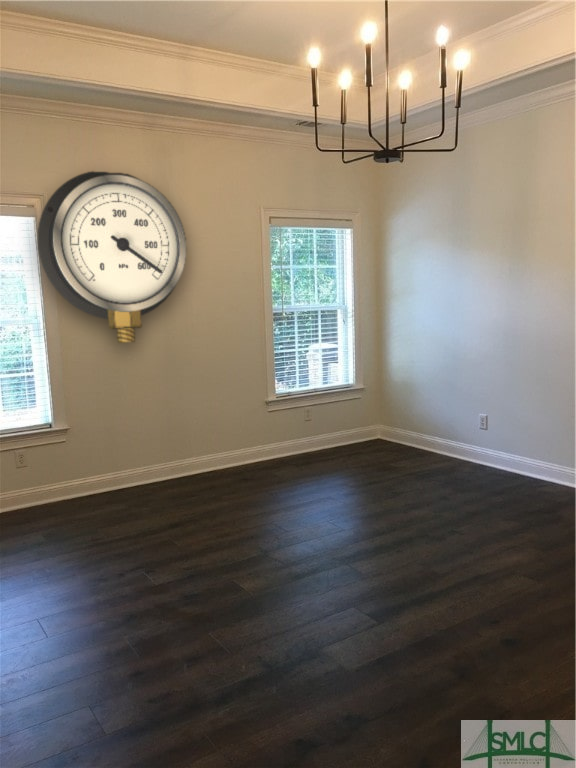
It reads 580; kPa
